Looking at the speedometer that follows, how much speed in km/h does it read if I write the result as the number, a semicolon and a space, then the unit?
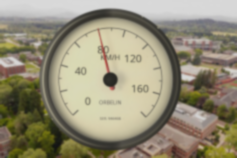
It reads 80; km/h
